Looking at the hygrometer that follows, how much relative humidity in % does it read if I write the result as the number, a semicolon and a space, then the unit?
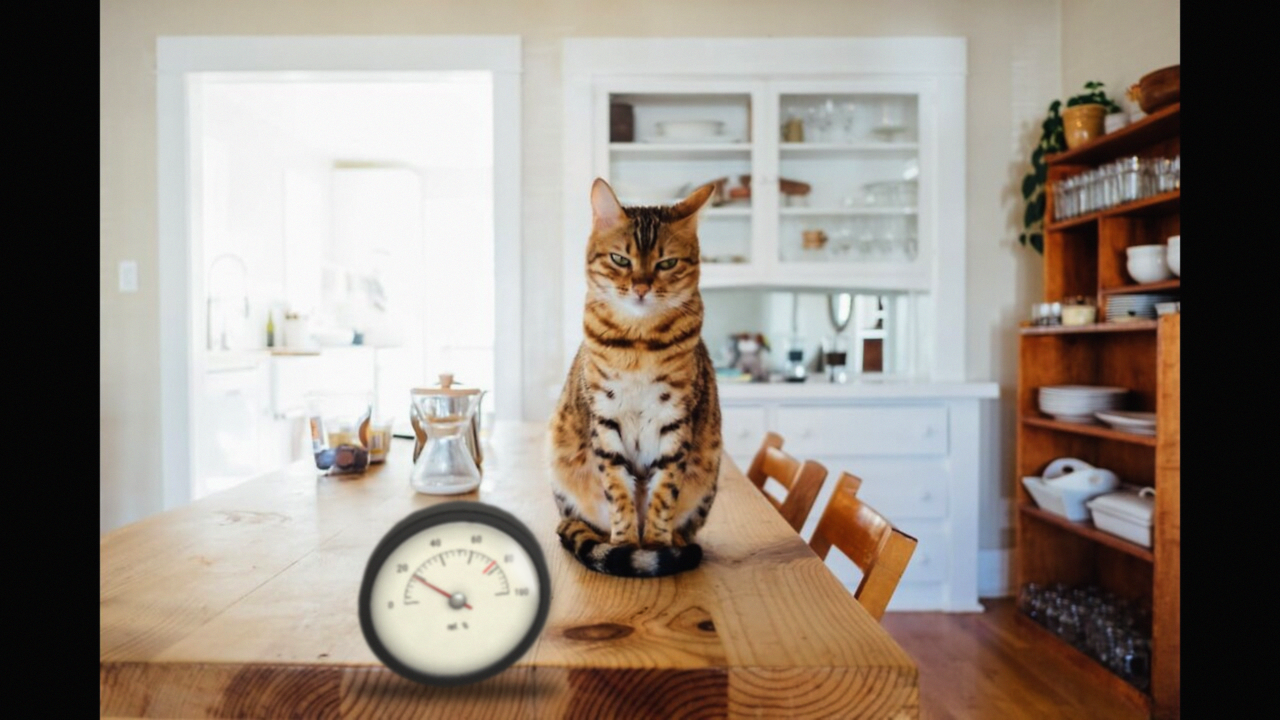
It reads 20; %
